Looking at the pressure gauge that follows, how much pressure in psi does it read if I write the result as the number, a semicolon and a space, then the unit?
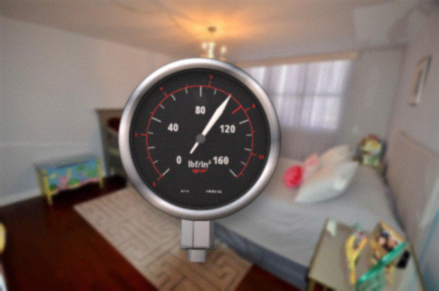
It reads 100; psi
